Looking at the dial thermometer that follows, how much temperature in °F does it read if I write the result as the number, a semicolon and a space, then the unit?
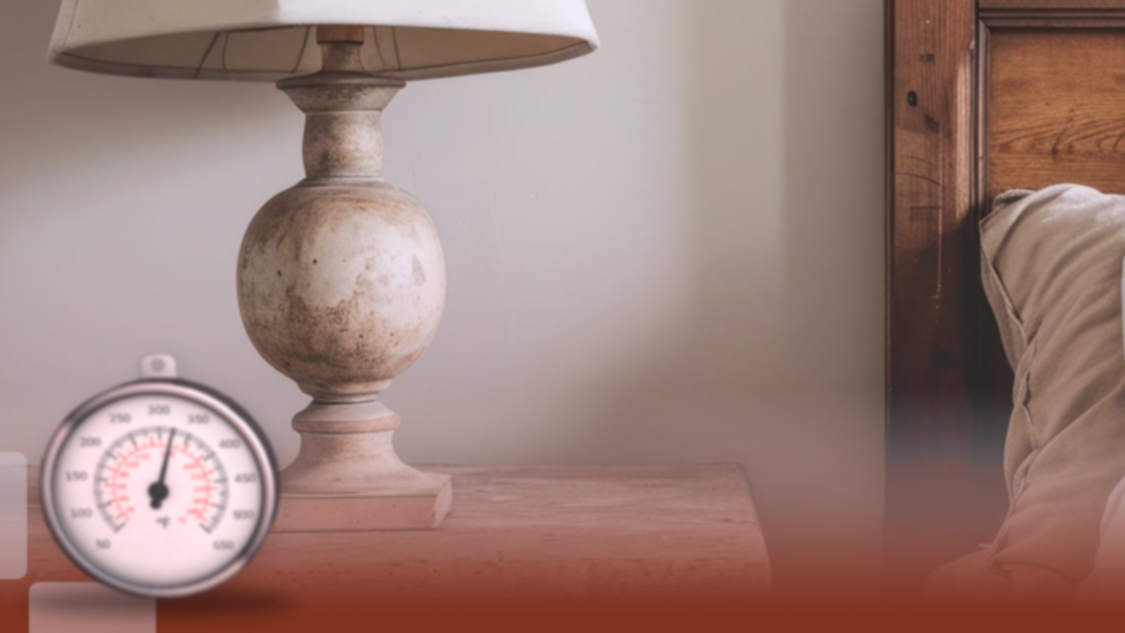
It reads 325; °F
